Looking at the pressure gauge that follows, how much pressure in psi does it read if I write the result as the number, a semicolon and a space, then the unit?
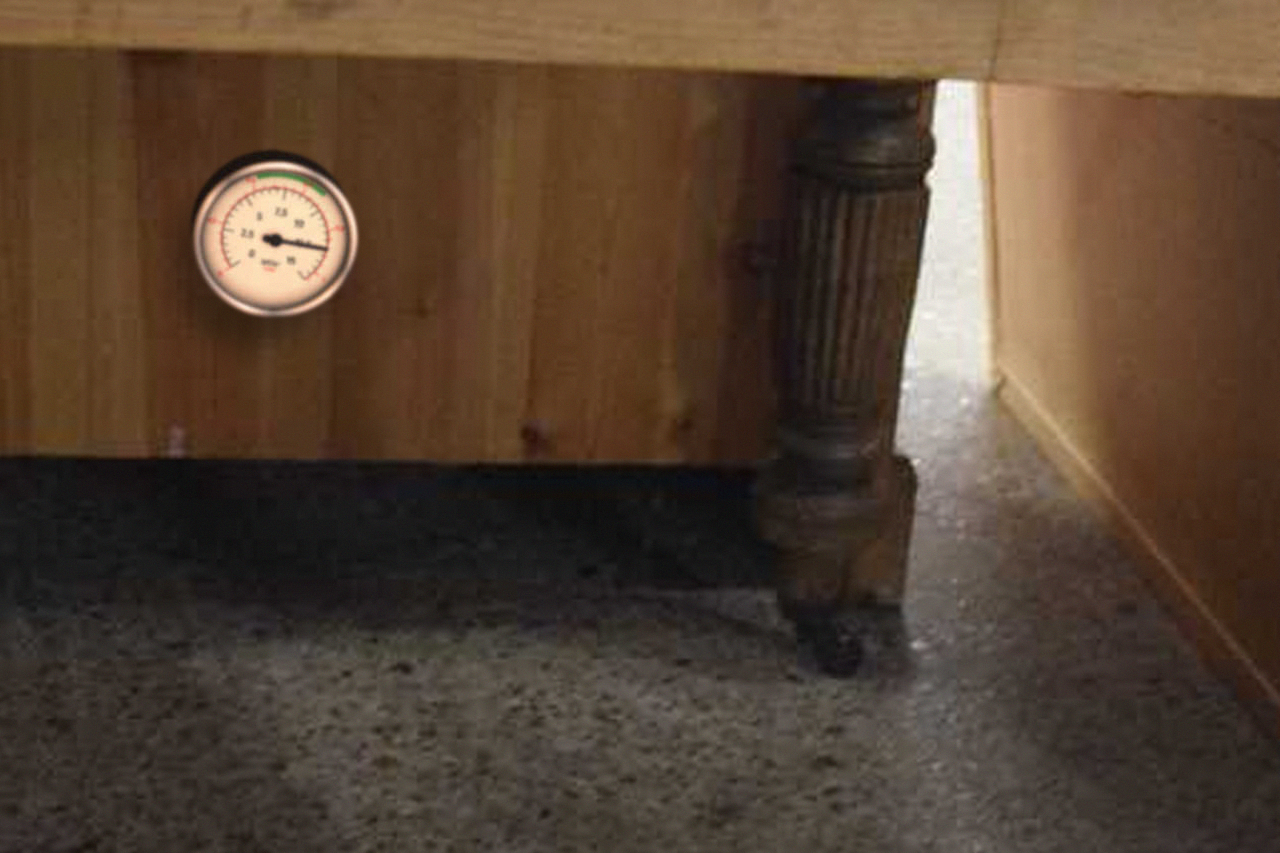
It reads 12.5; psi
